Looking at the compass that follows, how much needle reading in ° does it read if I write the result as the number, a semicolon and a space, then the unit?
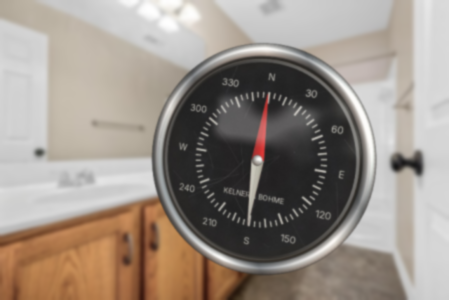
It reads 0; °
